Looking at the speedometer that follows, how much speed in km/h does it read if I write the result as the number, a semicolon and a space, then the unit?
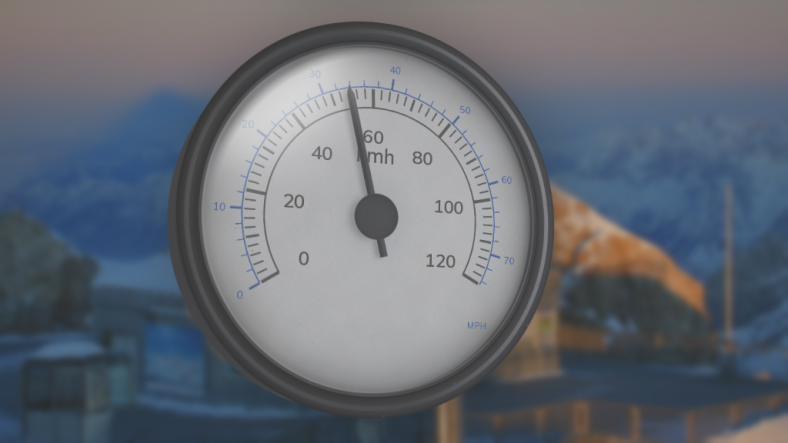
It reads 54; km/h
